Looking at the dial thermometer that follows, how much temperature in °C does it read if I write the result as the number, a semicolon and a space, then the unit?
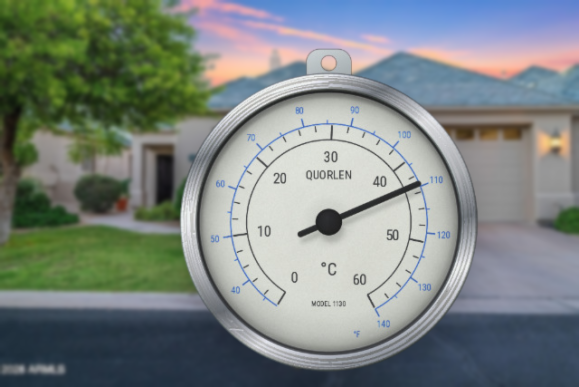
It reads 43; °C
